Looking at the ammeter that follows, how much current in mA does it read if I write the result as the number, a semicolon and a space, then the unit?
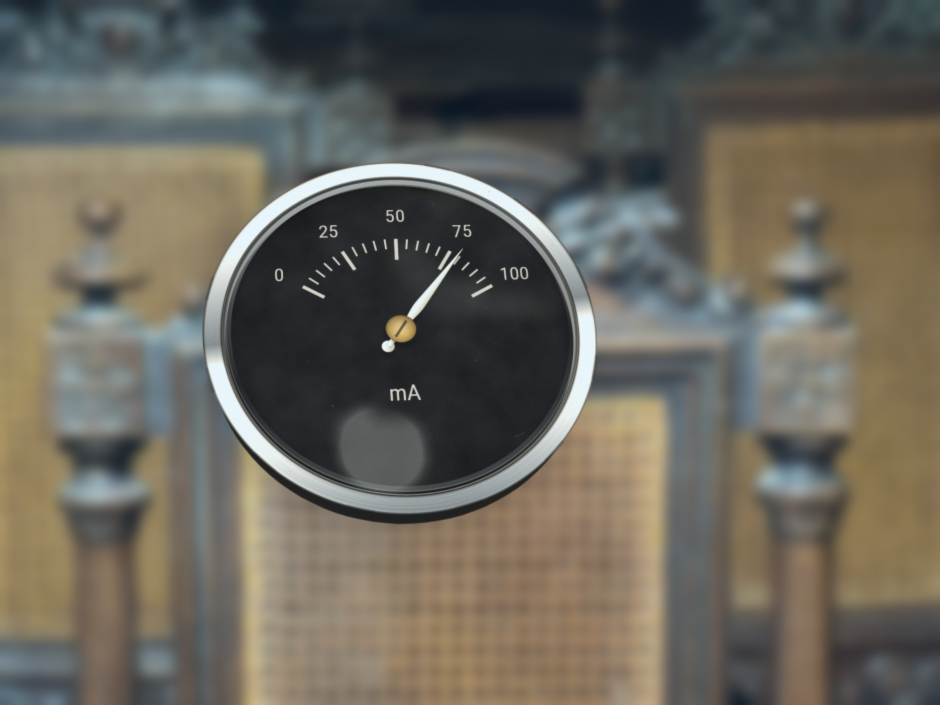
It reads 80; mA
